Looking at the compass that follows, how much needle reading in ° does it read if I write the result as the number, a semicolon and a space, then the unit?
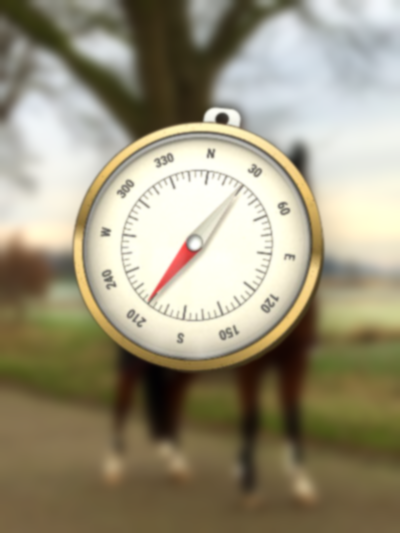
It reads 210; °
